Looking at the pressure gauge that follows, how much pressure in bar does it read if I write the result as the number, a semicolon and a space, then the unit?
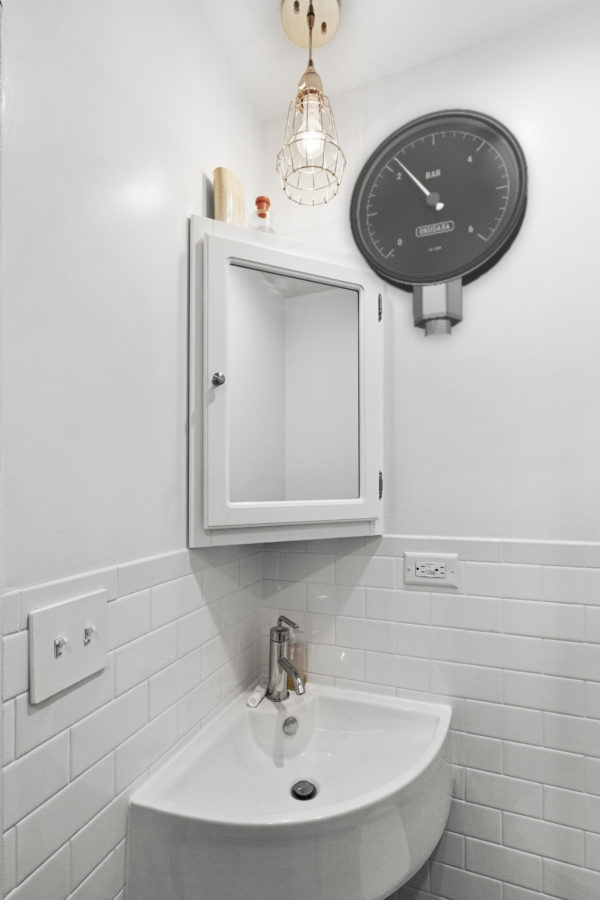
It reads 2.2; bar
